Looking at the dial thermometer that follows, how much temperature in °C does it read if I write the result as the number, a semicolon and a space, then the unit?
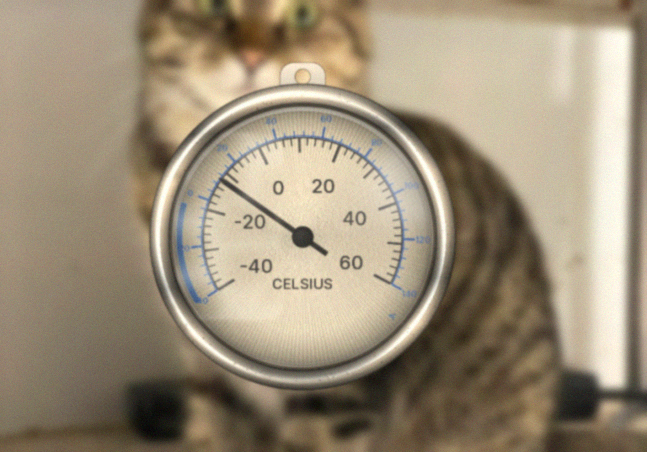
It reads -12; °C
